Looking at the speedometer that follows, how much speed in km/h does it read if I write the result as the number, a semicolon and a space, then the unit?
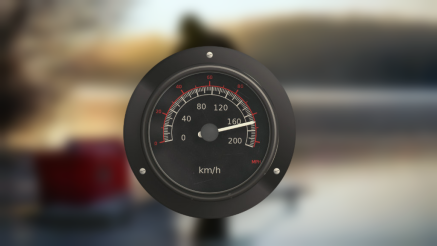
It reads 170; km/h
